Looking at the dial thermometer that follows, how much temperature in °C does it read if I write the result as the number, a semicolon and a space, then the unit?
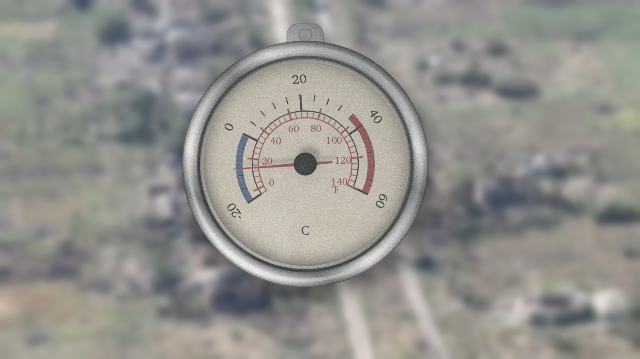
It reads -10; °C
